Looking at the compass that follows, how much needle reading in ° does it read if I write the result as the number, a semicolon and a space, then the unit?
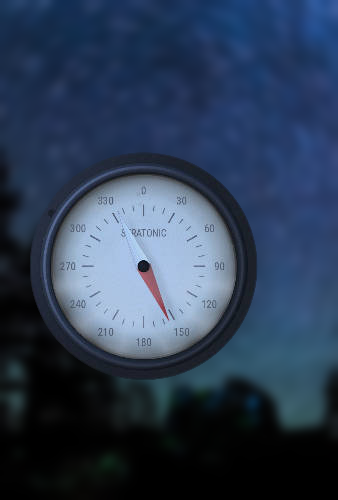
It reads 155; °
